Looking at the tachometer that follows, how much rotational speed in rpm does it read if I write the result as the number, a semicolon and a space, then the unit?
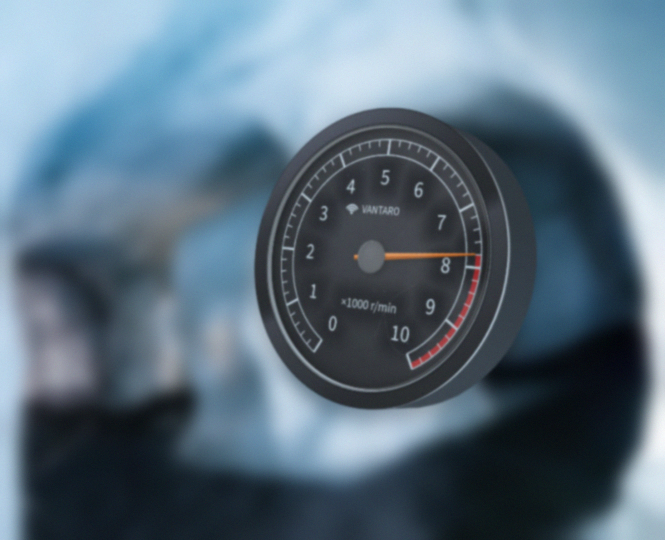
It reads 7800; rpm
